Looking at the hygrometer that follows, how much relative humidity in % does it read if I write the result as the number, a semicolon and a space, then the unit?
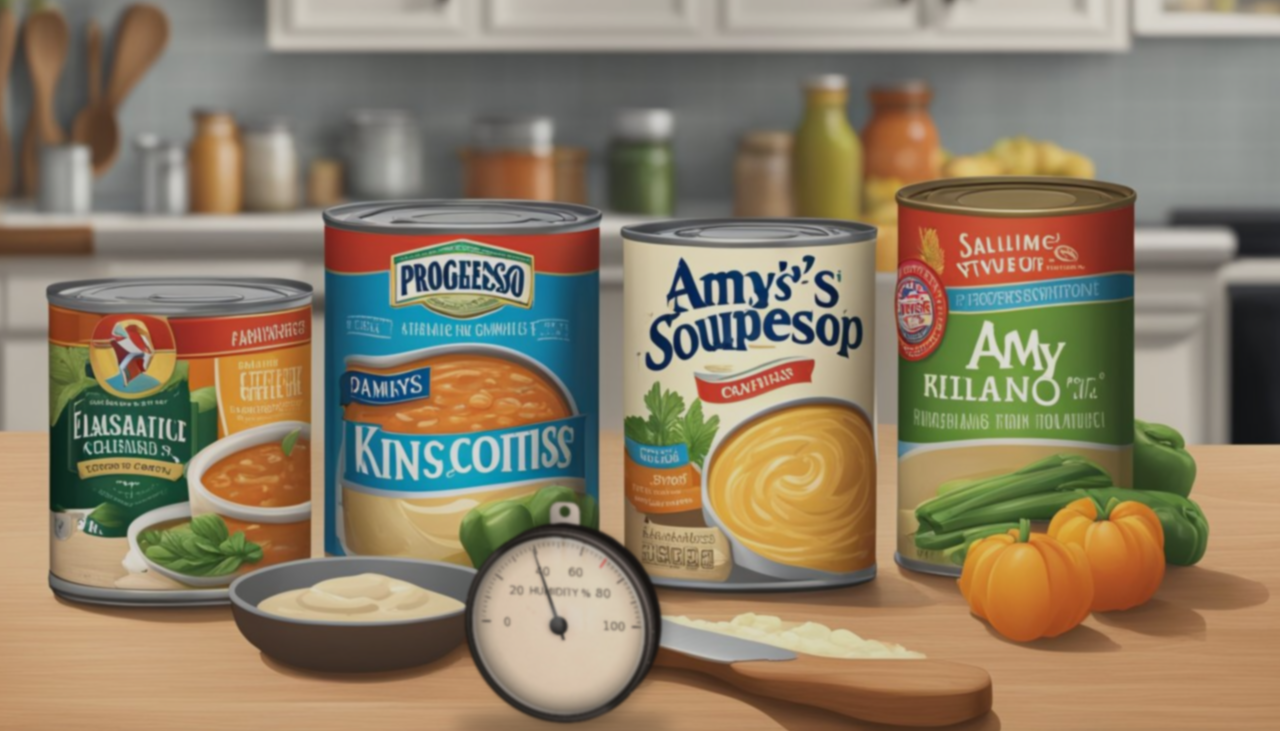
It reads 40; %
